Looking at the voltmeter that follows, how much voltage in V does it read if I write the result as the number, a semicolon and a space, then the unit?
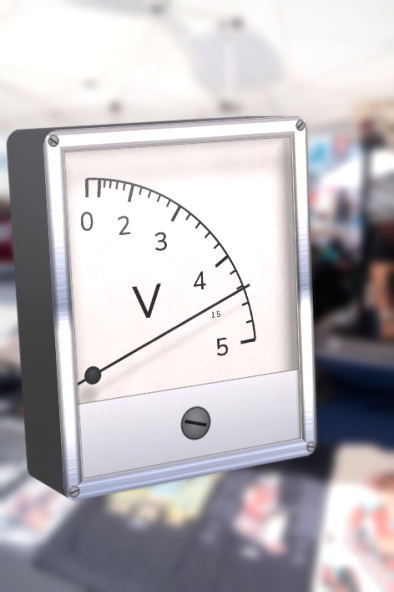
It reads 4.4; V
